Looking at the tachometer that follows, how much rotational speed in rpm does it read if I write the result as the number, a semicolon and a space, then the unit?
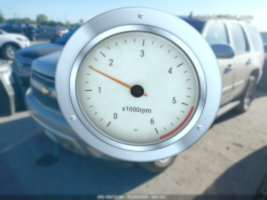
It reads 1600; rpm
